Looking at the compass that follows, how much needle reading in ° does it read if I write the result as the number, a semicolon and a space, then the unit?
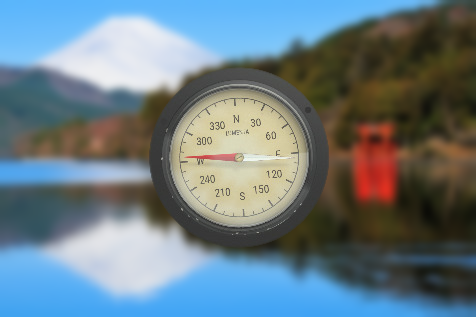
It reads 275; °
